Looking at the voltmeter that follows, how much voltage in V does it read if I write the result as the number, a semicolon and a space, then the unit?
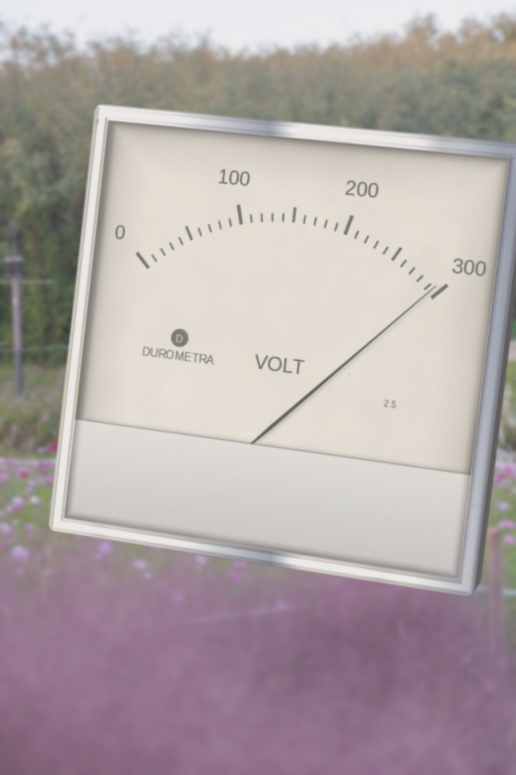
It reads 295; V
